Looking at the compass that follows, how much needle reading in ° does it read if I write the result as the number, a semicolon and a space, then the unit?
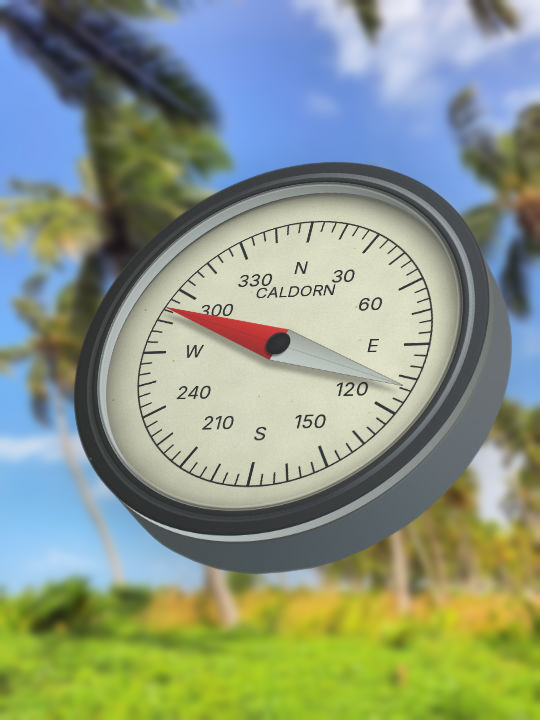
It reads 290; °
